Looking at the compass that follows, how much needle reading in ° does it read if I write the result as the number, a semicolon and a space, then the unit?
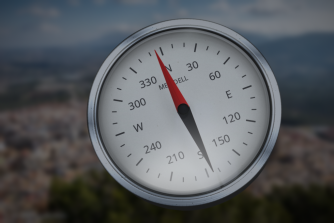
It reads 355; °
